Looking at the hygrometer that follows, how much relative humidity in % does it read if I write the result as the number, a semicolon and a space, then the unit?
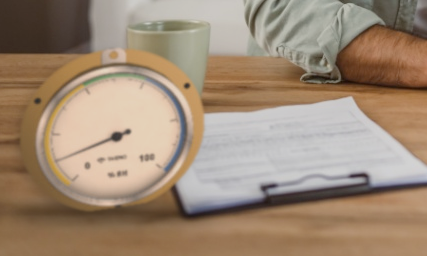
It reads 10; %
